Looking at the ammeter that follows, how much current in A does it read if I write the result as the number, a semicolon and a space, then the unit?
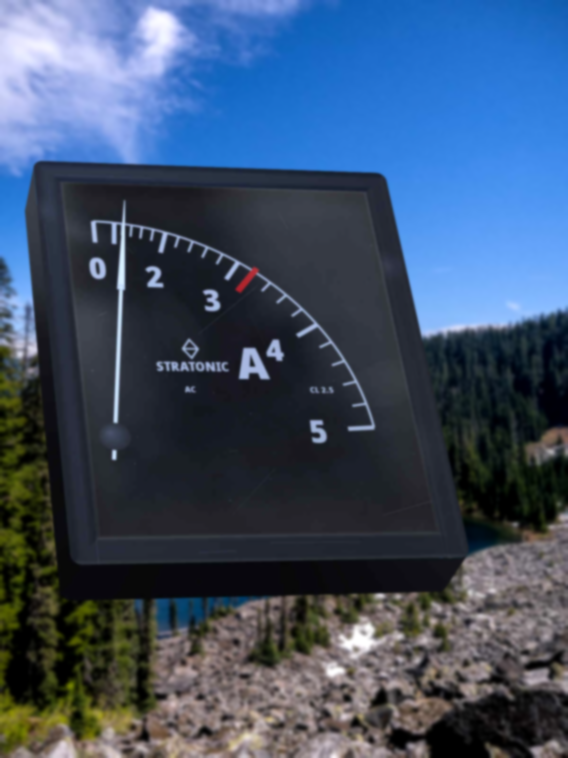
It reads 1.2; A
